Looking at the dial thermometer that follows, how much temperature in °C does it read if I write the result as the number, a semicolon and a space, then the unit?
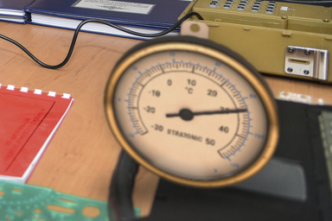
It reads 30; °C
